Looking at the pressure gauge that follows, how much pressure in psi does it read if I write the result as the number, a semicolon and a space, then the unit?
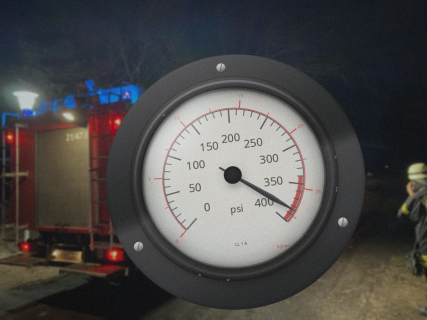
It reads 385; psi
